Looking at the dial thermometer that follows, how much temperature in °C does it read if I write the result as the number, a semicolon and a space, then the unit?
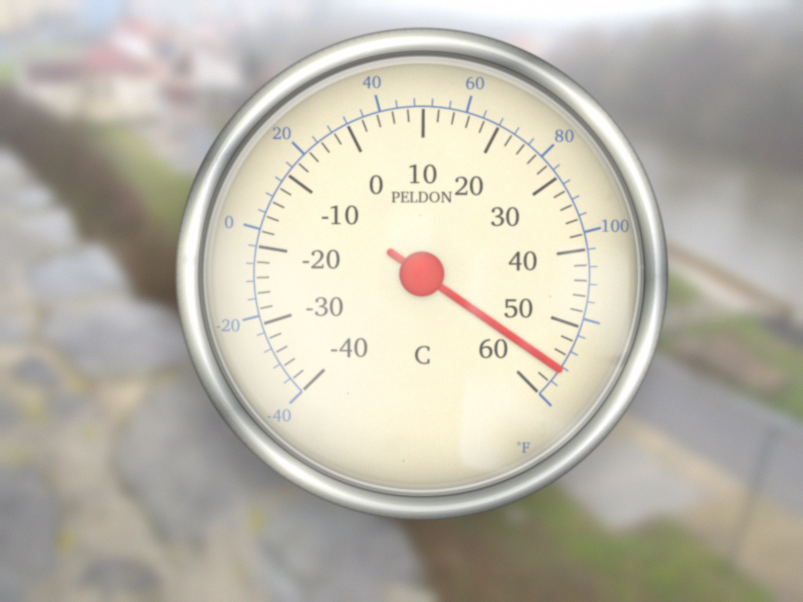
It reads 56; °C
